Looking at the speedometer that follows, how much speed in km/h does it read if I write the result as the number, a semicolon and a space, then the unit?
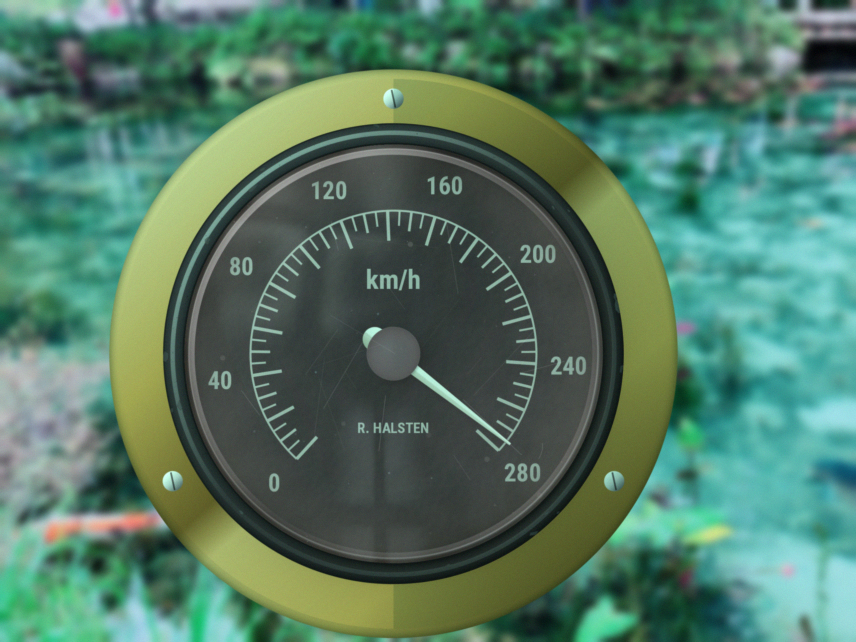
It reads 275; km/h
